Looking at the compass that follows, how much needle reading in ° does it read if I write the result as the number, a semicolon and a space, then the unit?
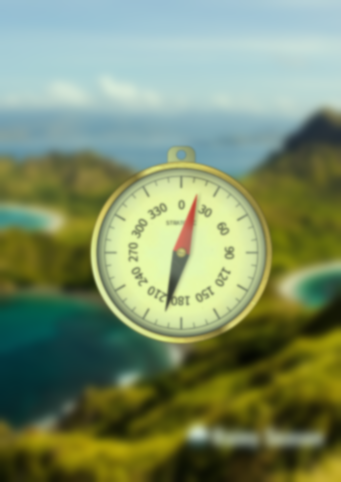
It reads 15; °
